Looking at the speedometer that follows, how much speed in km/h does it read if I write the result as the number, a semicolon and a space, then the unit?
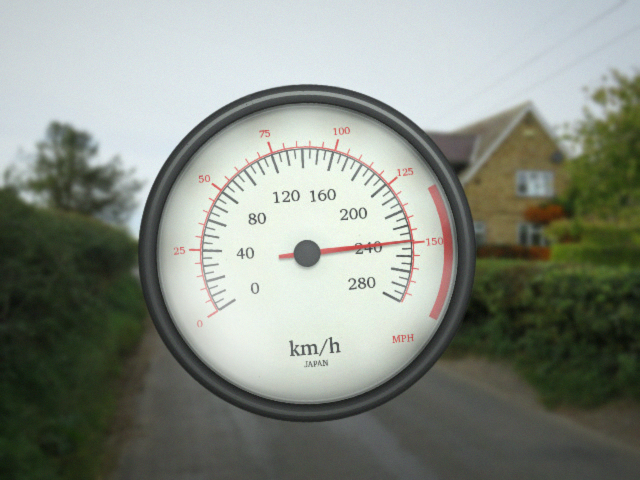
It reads 240; km/h
